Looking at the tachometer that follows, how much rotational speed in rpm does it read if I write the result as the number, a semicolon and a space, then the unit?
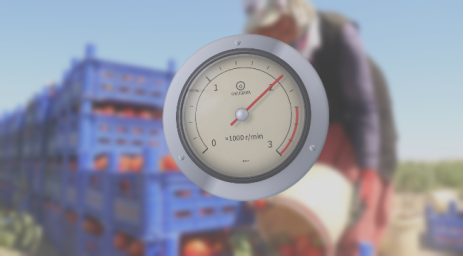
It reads 2000; rpm
